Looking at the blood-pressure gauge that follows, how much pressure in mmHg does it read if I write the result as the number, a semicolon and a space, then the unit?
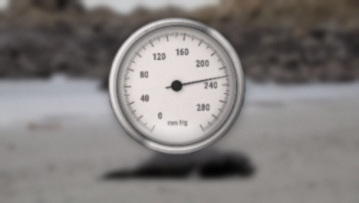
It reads 230; mmHg
